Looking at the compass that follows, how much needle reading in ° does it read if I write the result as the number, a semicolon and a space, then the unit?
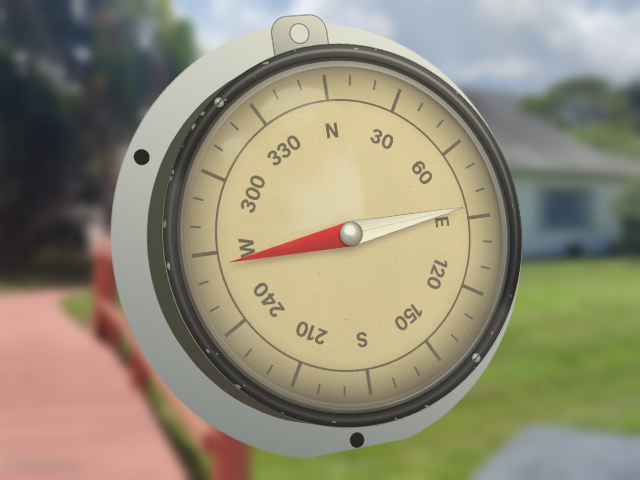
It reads 265; °
